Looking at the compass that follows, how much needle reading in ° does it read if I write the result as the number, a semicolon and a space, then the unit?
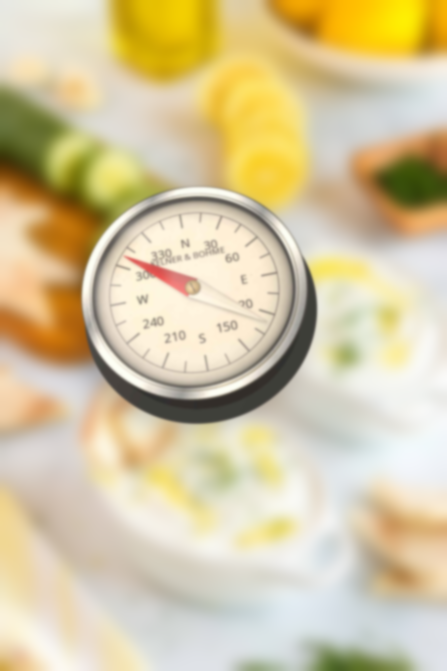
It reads 307.5; °
